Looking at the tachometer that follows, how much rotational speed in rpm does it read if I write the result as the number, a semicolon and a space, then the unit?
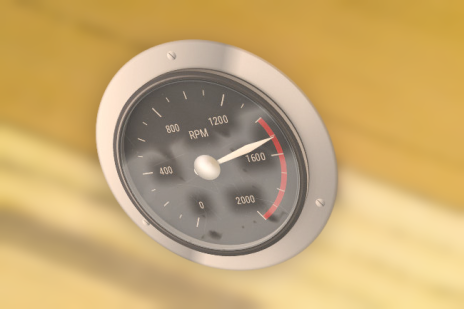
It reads 1500; rpm
